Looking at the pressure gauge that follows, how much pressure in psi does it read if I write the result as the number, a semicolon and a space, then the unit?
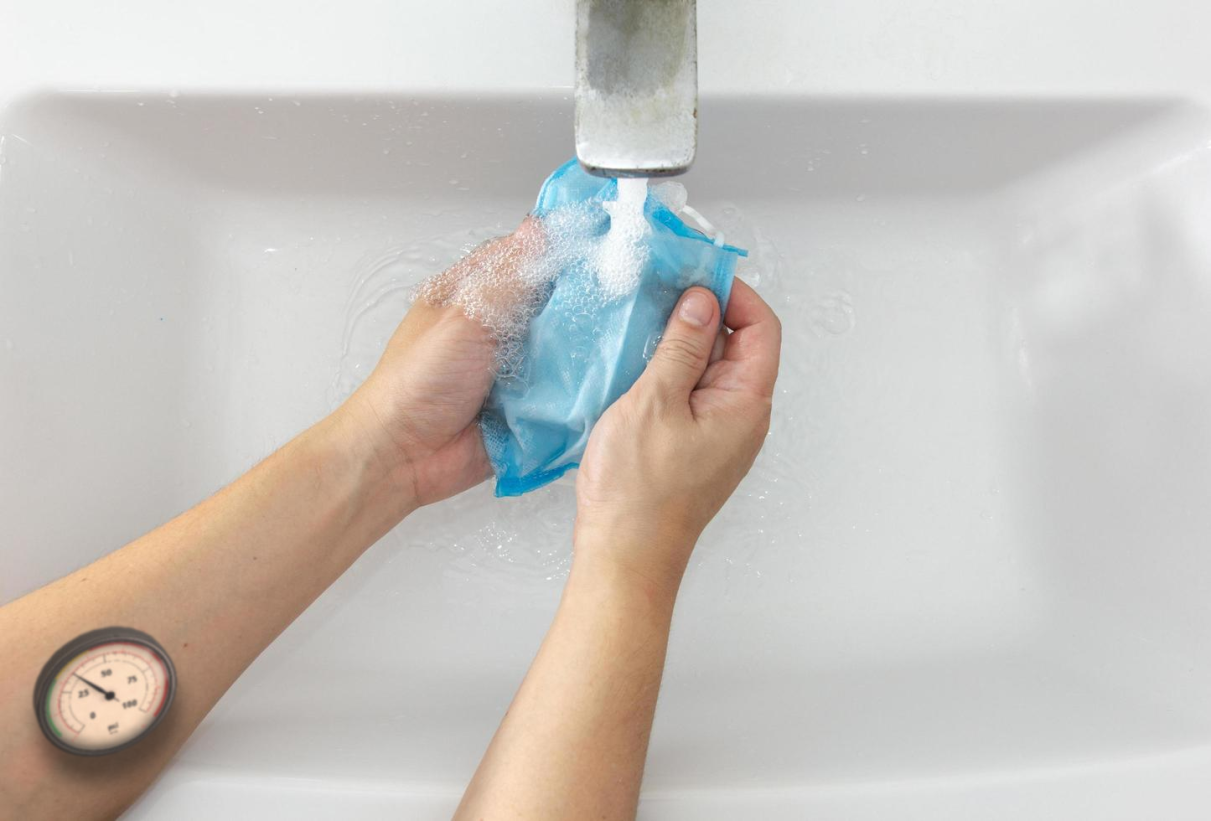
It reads 35; psi
